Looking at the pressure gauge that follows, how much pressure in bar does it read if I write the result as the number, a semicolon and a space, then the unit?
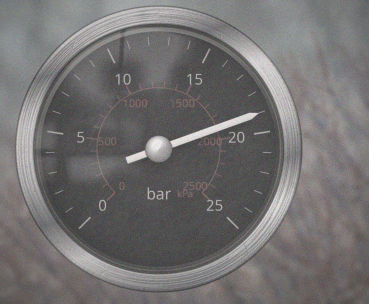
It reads 19; bar
